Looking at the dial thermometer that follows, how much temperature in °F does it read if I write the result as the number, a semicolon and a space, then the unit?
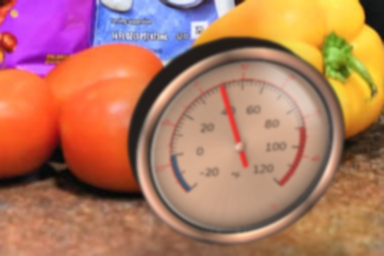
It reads 40; °F
